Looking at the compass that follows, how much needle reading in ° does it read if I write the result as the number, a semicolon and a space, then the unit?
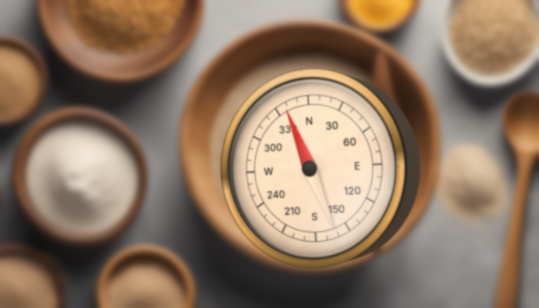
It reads 340; °
